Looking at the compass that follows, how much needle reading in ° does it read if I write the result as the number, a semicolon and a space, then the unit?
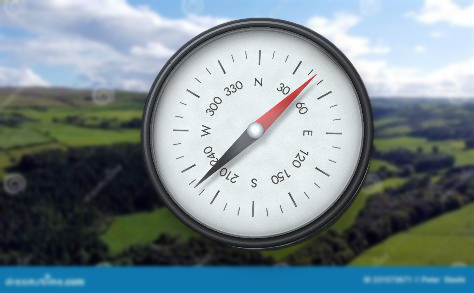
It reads 45; °
